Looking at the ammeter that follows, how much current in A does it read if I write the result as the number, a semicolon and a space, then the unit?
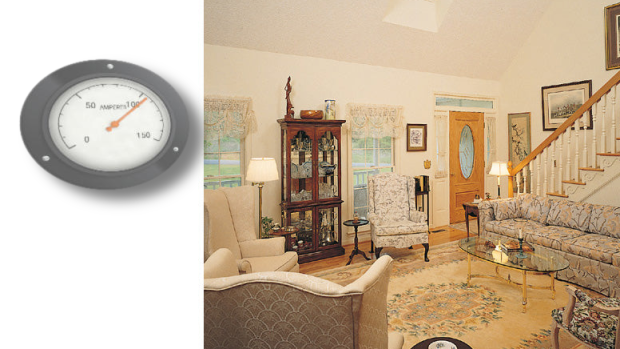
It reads 105; A
